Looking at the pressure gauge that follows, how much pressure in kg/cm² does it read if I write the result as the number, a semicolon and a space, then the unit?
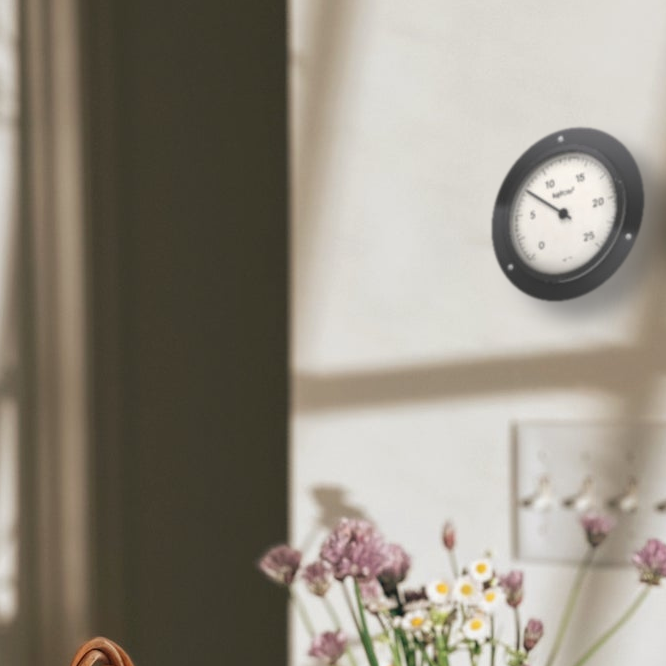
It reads 7.5; kg/cm²
